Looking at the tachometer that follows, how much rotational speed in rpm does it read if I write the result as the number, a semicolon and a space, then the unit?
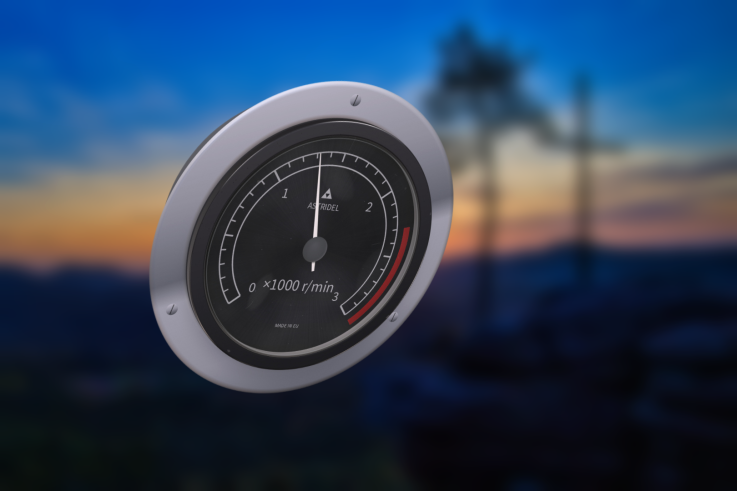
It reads 1300; rpm
